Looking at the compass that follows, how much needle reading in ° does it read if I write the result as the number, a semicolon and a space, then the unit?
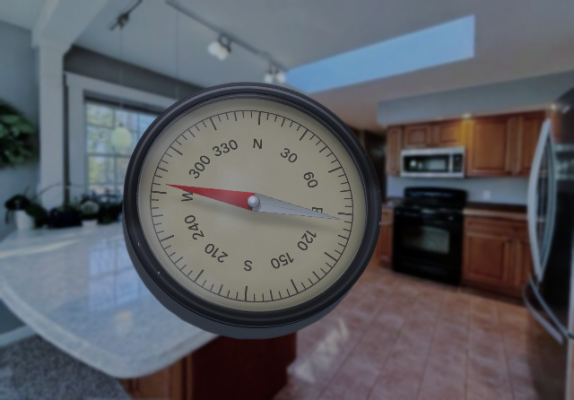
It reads 275; °
